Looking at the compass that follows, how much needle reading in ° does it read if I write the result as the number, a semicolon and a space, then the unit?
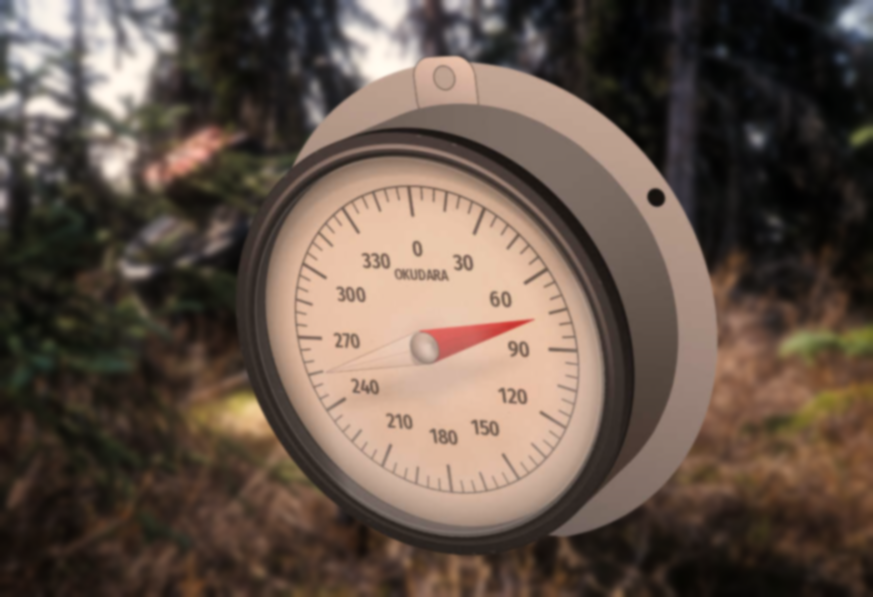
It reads 75; °
